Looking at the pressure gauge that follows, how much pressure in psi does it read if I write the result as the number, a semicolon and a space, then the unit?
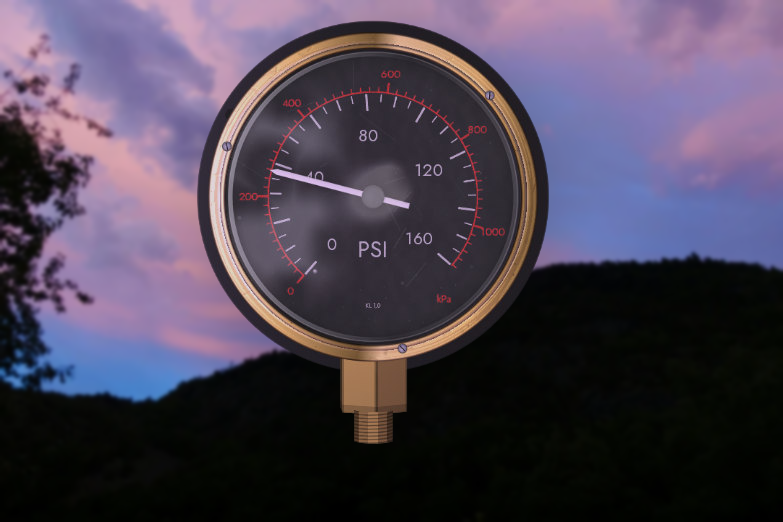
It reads 37.5; psi
